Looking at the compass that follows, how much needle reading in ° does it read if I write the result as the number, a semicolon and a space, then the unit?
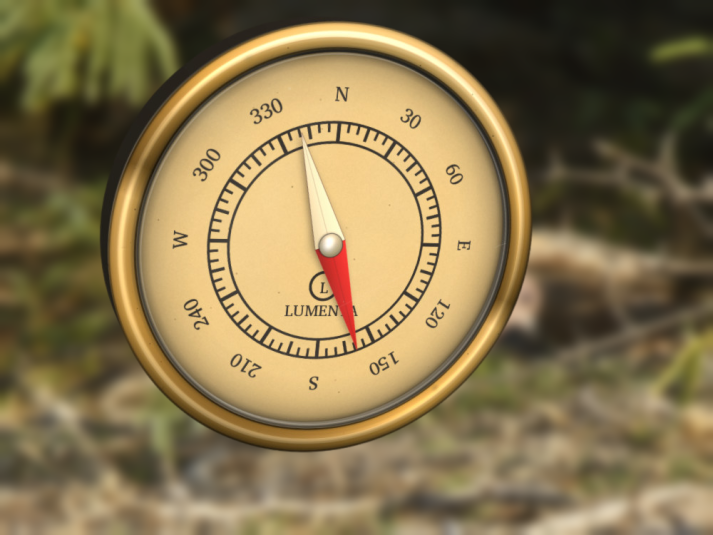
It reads 160; °
